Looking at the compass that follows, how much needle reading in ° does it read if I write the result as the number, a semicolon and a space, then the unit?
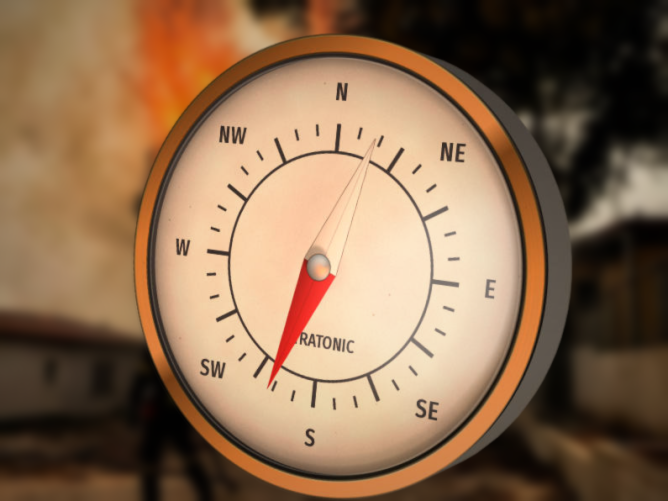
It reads 200; °
